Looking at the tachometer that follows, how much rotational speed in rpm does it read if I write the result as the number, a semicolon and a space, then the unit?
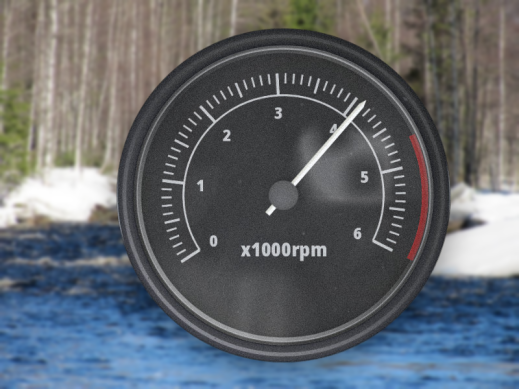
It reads 4100; rpm
